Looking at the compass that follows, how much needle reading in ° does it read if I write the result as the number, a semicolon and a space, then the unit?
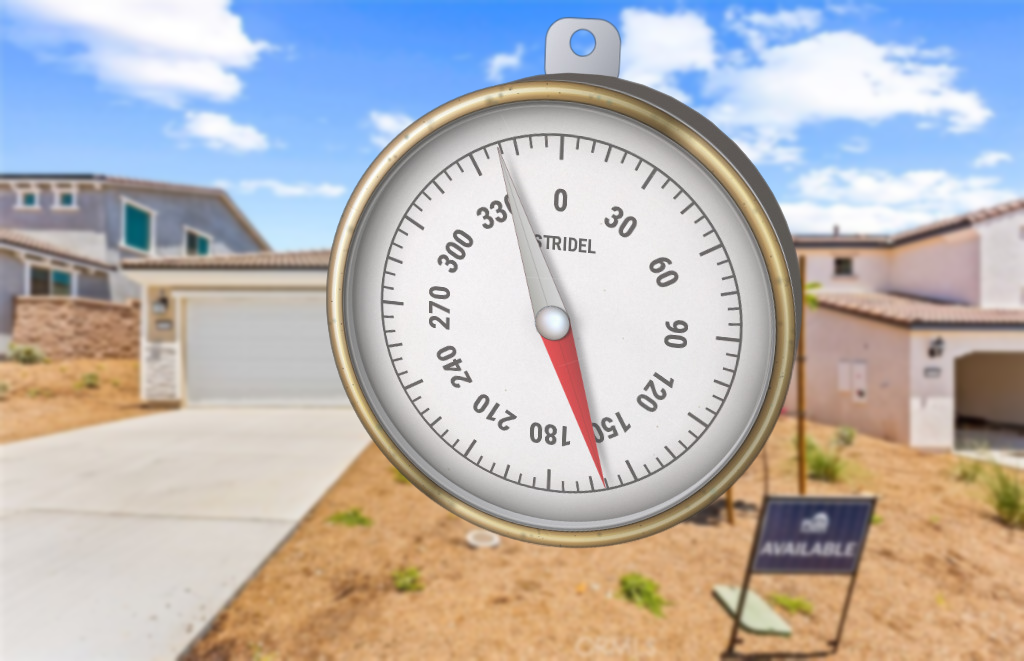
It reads 160; °
